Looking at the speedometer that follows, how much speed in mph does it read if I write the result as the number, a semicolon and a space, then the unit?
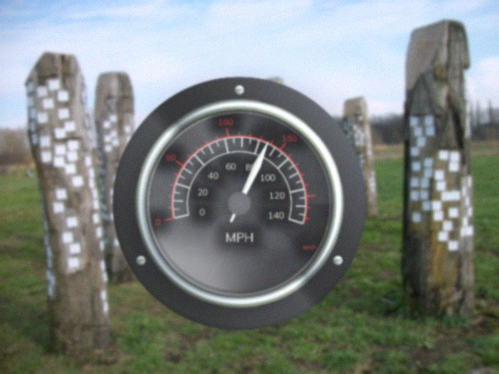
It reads 85; mph
